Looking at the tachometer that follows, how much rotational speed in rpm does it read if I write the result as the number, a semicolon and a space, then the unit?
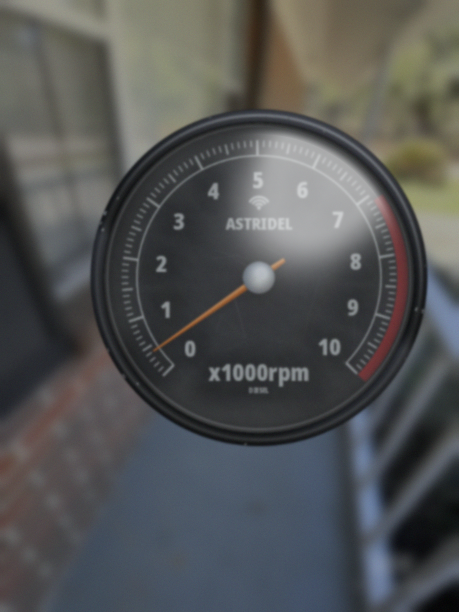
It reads 400; rpm
